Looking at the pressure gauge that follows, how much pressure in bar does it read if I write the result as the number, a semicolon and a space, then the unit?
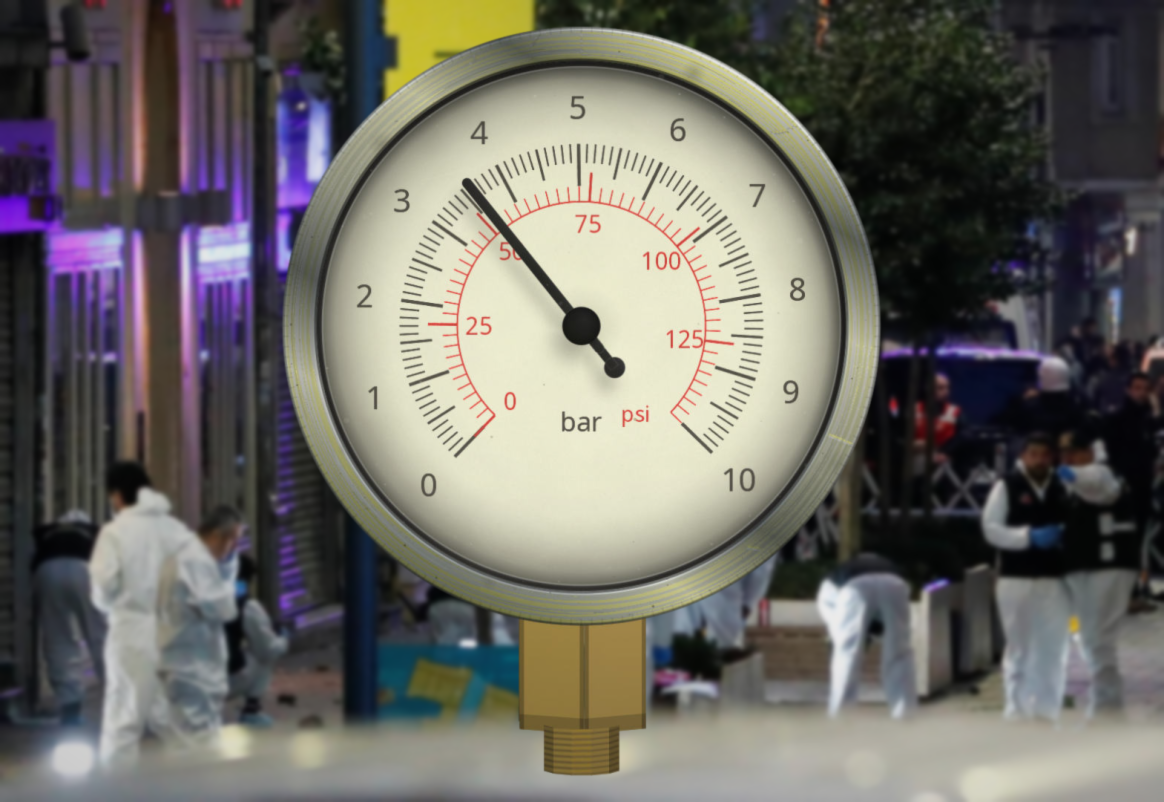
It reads 3.6; bar
